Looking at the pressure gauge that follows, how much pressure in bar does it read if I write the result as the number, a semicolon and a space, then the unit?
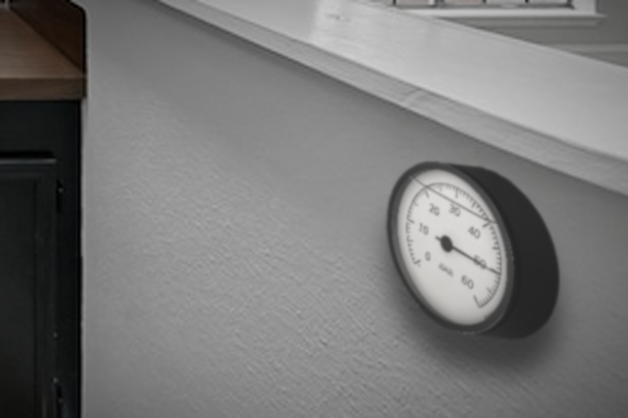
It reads 50; bar
